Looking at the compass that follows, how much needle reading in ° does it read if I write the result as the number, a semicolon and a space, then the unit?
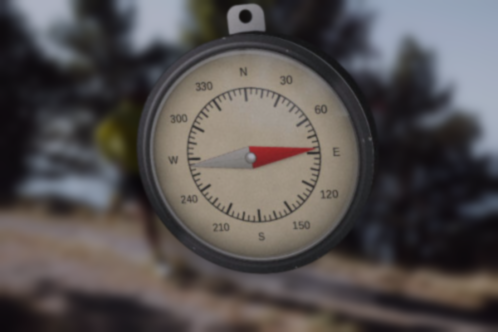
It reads 85; °
